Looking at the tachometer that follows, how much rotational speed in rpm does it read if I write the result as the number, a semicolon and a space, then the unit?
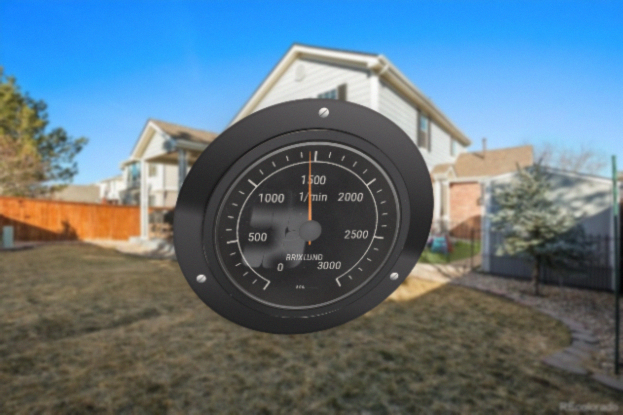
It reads 1450; rpm
